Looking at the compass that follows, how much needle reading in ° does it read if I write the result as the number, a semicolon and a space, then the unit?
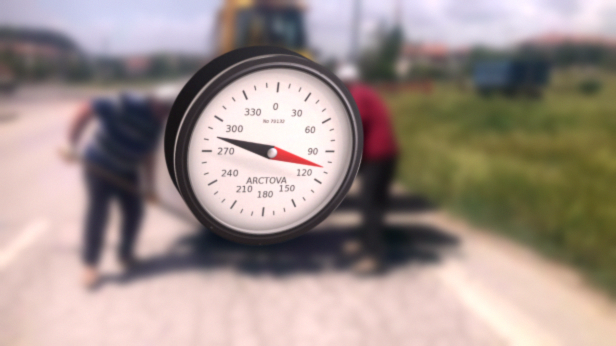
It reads 105; °
